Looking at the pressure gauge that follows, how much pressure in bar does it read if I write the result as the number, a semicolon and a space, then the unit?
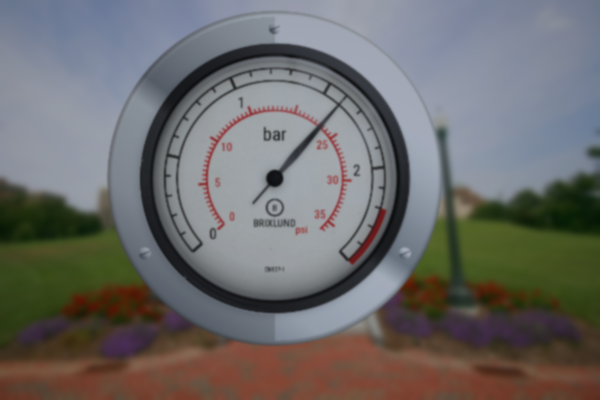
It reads 1.6; bar
